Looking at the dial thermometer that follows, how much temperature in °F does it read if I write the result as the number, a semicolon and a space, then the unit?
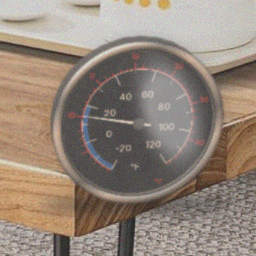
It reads 15; °F
